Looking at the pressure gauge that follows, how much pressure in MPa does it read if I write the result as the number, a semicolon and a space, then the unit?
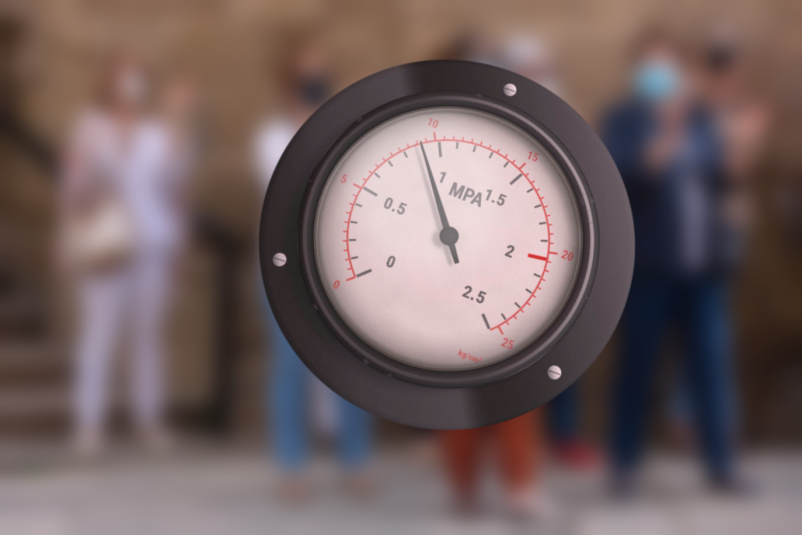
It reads 0.9; MPa
